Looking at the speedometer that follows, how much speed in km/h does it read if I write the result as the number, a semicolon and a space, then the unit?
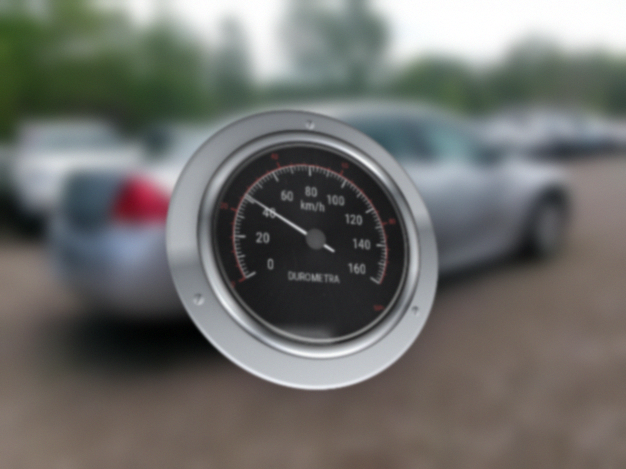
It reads 40; km/h
